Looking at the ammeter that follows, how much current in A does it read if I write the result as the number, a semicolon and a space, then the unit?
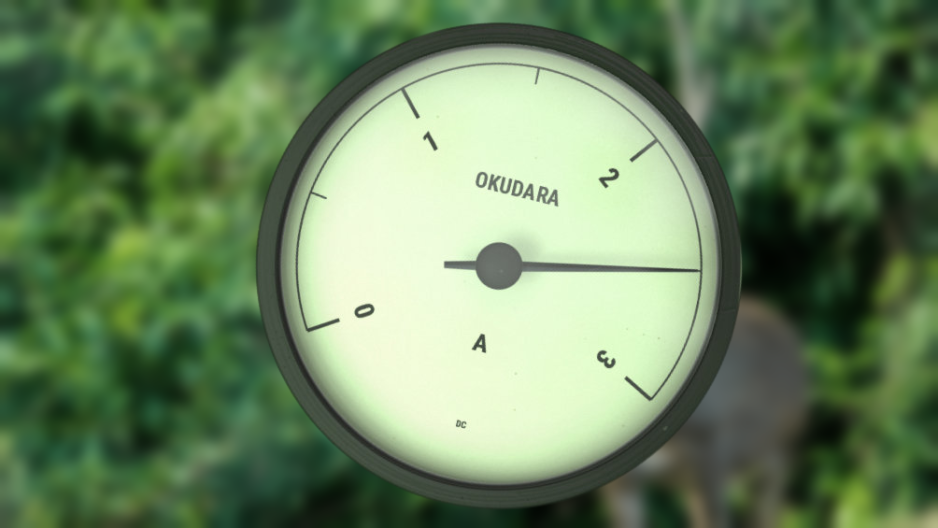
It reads 2.5; A
